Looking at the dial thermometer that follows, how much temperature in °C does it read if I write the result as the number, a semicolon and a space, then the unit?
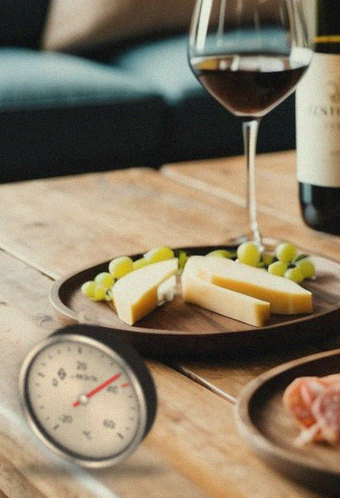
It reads 36; °C
